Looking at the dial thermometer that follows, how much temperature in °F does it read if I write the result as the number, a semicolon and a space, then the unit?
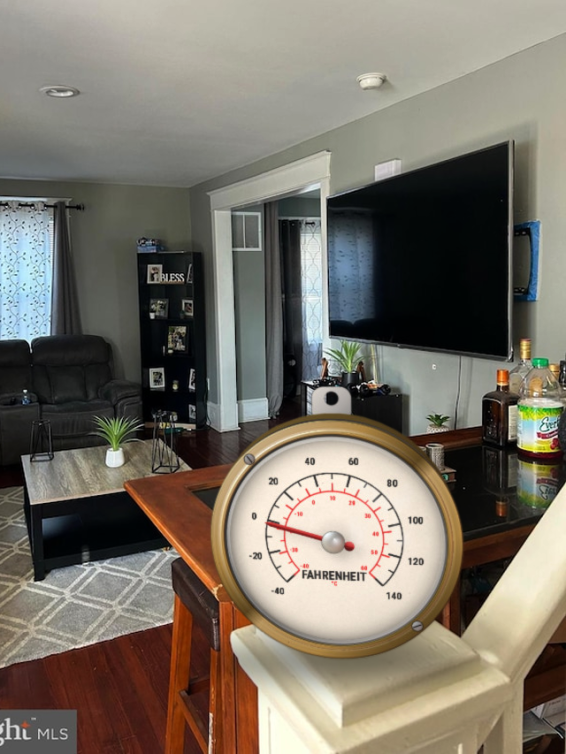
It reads 0; °F
